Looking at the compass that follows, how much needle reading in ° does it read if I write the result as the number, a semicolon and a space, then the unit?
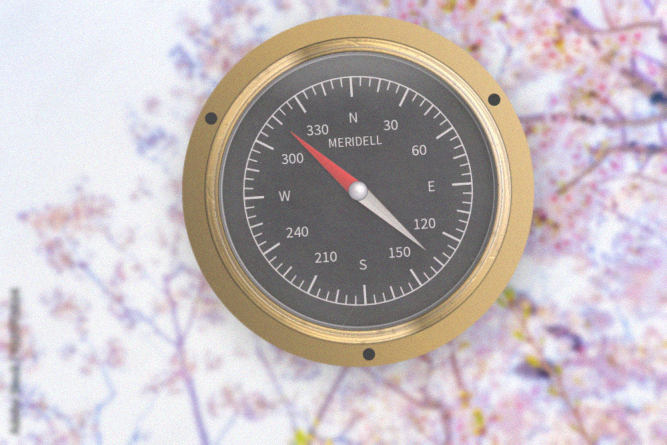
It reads 315; °
